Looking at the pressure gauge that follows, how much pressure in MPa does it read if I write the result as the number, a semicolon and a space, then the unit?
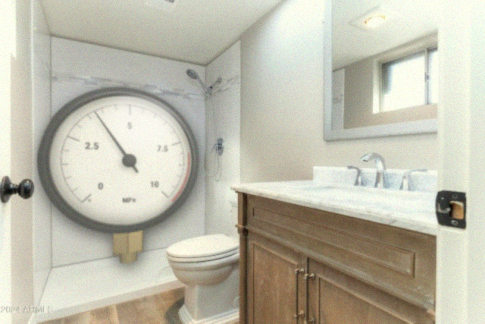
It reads 3.75; MPa
